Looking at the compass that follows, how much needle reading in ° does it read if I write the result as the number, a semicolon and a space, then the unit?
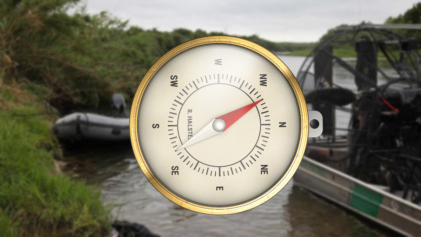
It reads 330; °
